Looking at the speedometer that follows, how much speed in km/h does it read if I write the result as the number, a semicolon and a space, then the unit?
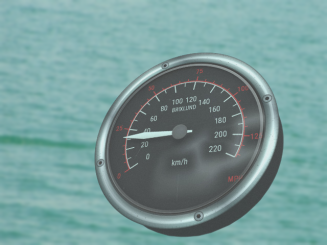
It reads 30; km/h
